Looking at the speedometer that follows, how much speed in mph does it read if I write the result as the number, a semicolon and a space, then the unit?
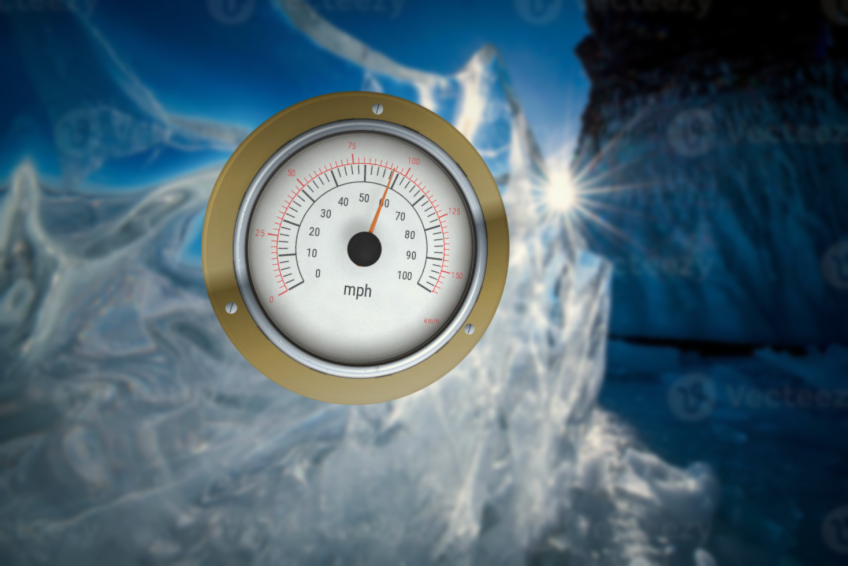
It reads 58; mph
